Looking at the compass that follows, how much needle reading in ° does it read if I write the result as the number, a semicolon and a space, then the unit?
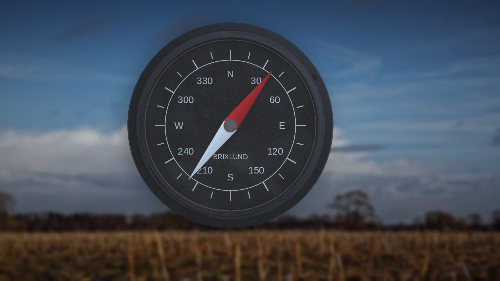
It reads 37.5; °
